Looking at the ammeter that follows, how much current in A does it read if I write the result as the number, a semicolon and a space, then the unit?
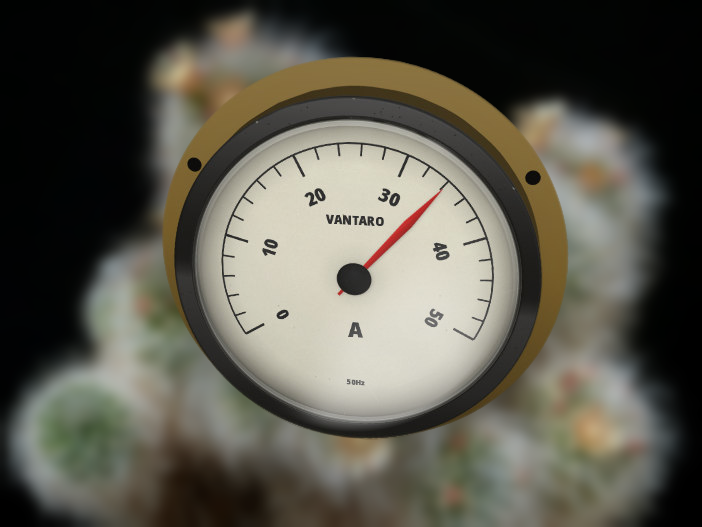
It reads 34; A
